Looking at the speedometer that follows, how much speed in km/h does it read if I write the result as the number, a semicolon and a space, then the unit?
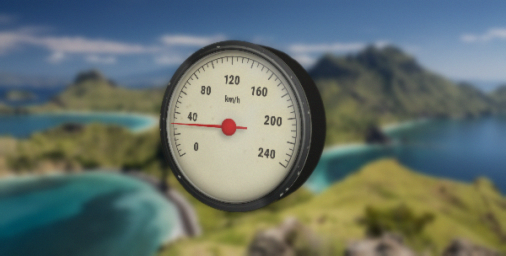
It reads 30; km/h
